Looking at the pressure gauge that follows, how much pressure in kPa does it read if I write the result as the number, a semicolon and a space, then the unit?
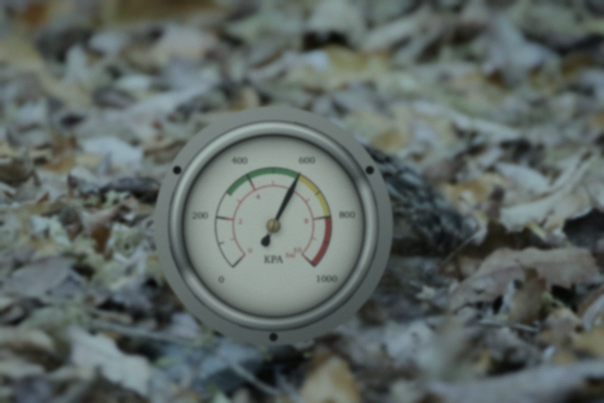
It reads 600; kPa
